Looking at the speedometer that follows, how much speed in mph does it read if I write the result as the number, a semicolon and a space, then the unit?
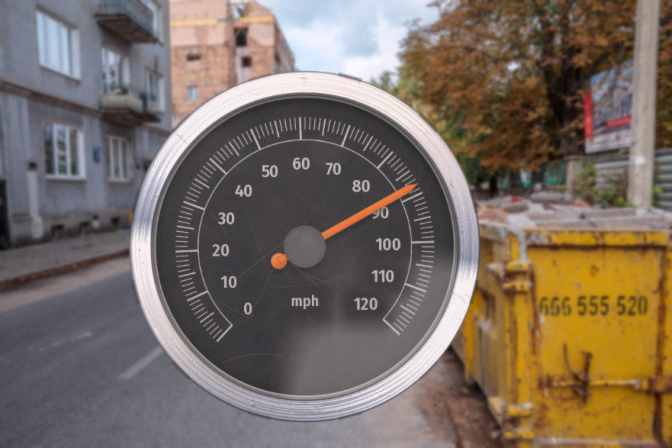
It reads 88; mph
